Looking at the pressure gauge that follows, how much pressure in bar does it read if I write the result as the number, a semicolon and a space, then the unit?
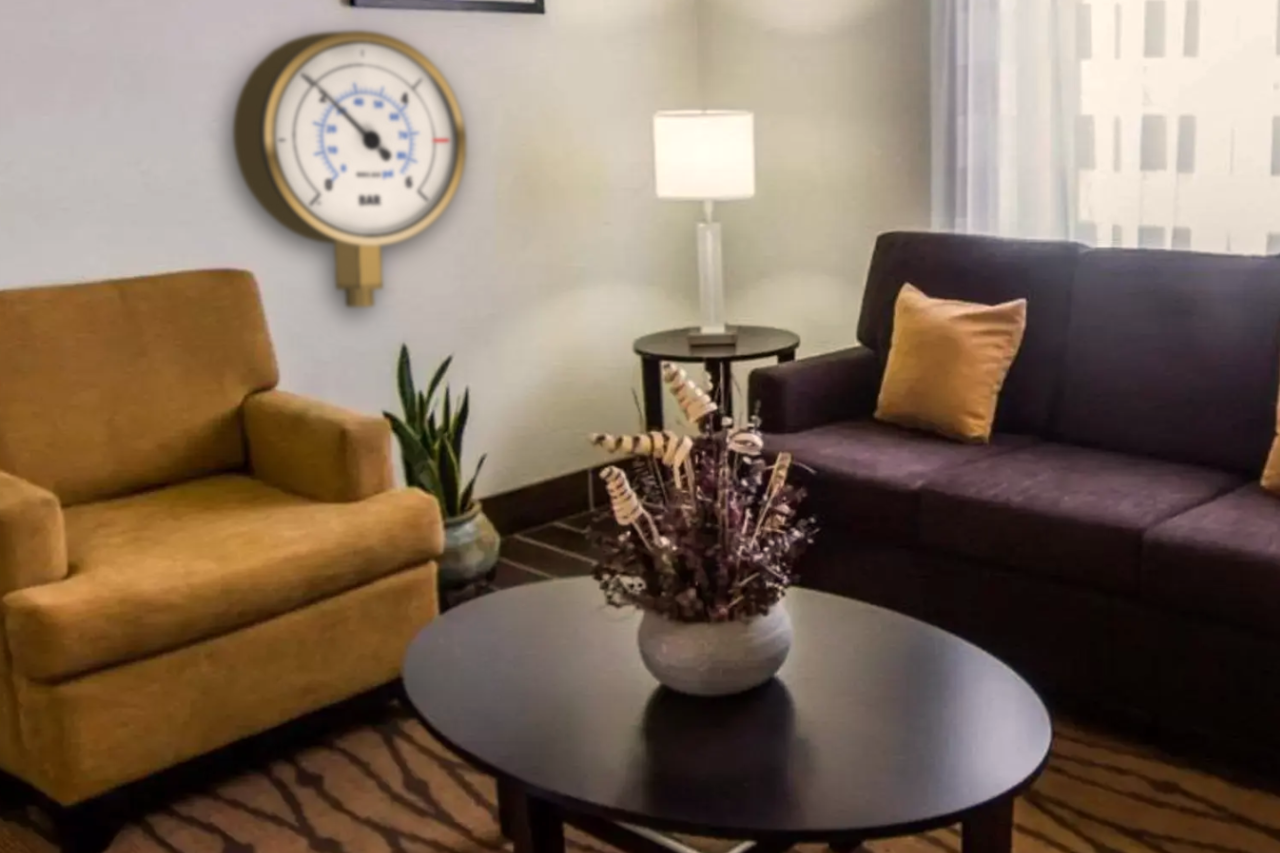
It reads 2; bar
